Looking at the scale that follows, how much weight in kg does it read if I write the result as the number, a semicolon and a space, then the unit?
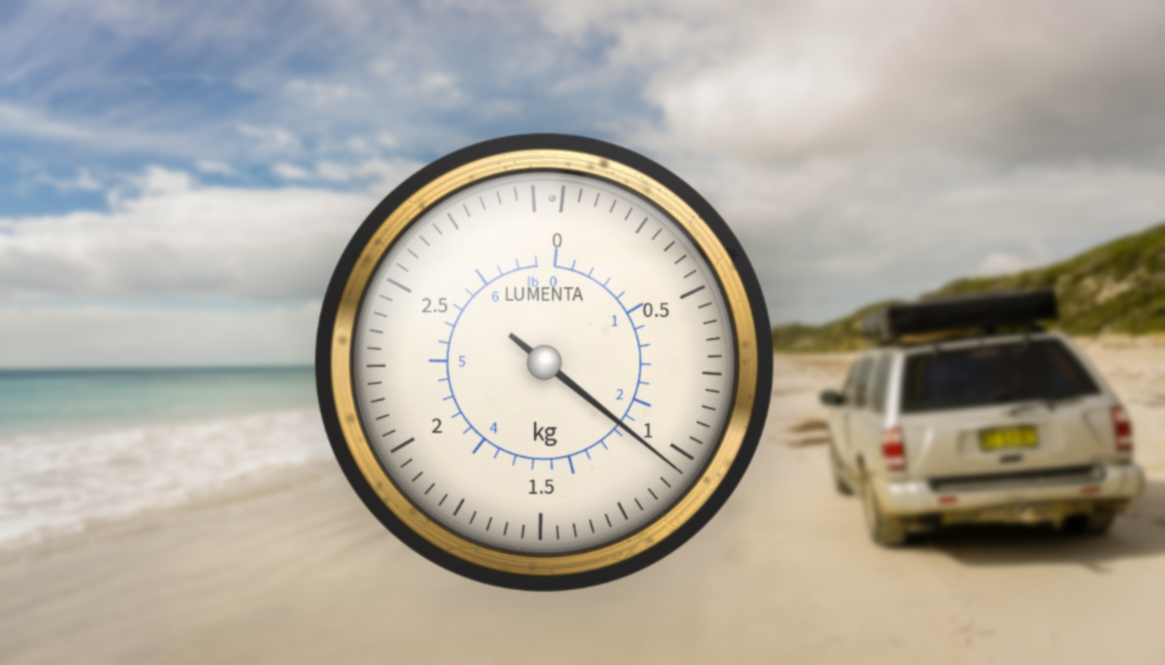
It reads 1.05; kg
